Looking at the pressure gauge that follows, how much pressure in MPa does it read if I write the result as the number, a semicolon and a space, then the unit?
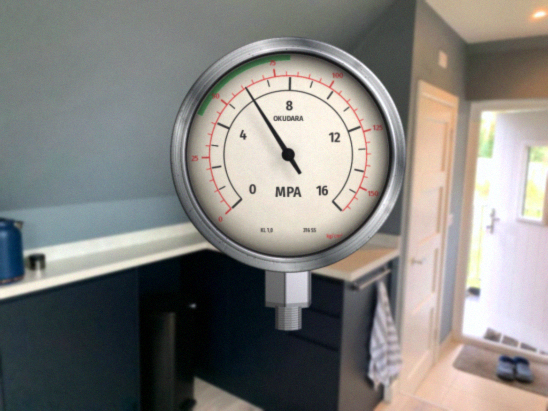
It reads 6; MPa
